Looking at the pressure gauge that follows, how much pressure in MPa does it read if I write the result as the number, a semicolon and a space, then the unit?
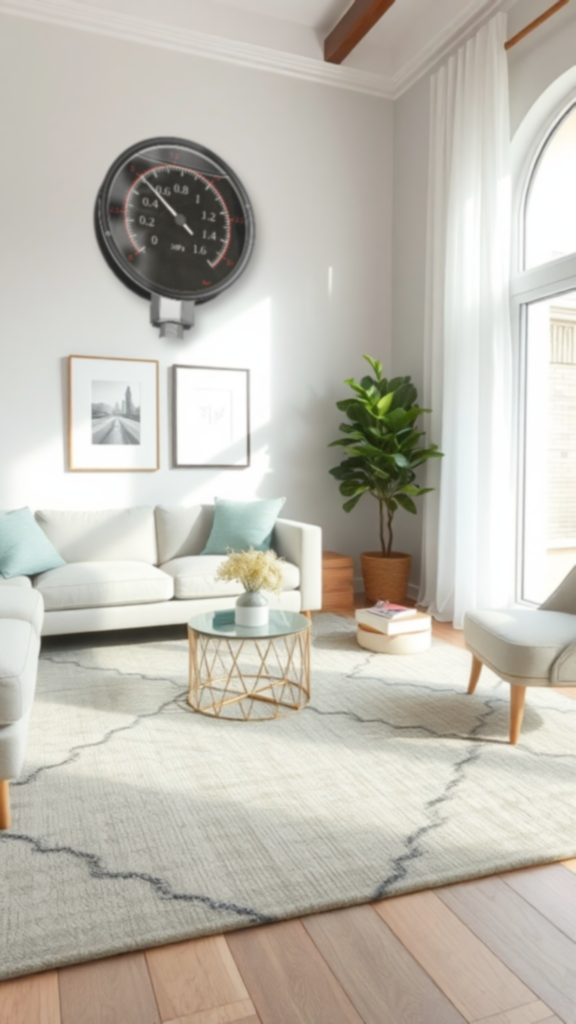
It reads 0.5; MPa
